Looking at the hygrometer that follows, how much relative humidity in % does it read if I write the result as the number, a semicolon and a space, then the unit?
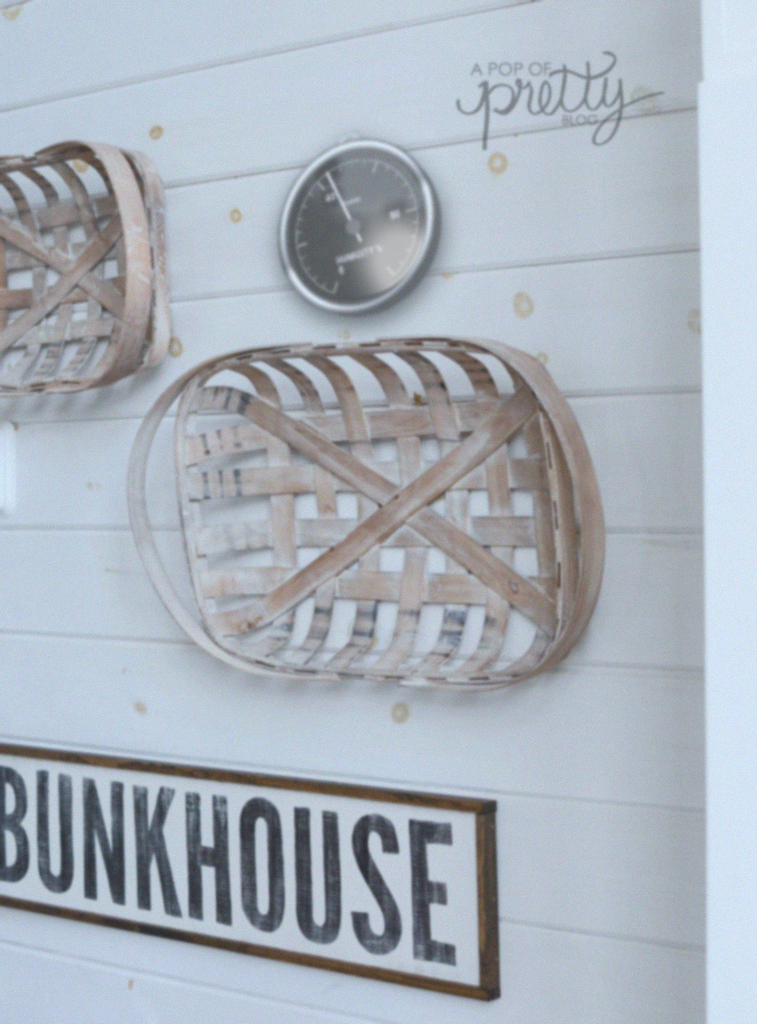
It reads 44; %
